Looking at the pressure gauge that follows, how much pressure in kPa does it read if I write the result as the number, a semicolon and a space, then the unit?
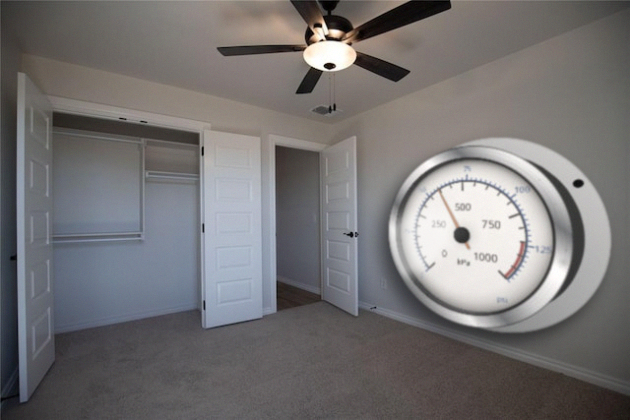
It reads 400; kPa
